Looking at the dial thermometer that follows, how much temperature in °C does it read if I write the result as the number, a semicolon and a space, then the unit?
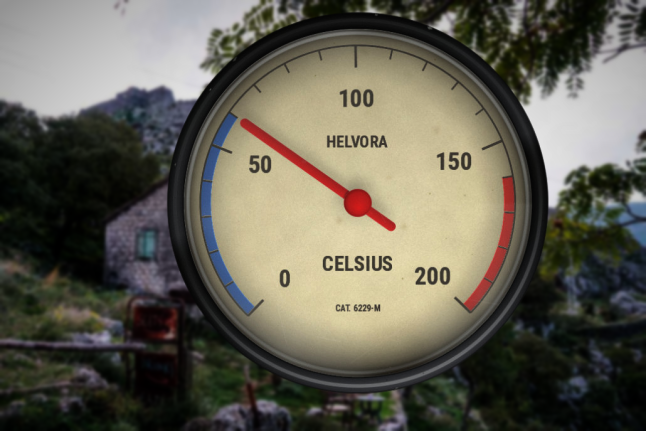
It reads 60; °C
